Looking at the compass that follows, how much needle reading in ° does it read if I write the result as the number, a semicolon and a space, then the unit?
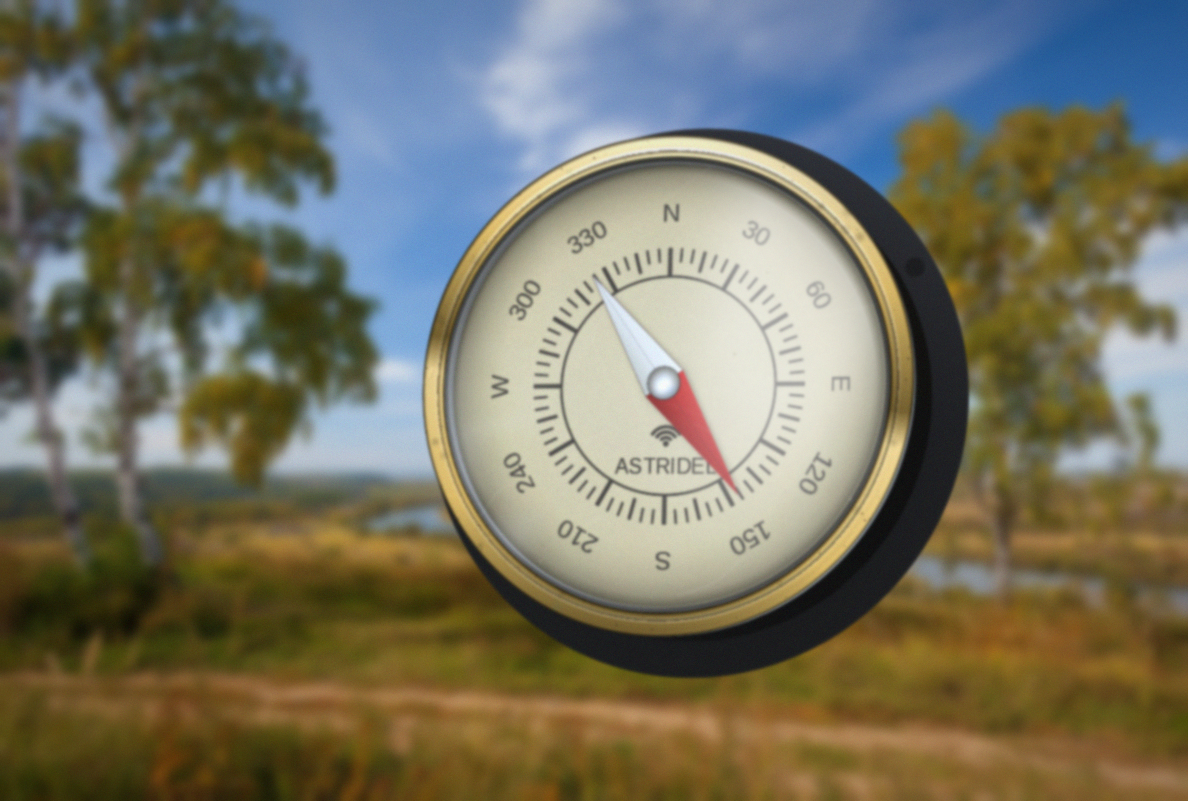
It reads 145; °
